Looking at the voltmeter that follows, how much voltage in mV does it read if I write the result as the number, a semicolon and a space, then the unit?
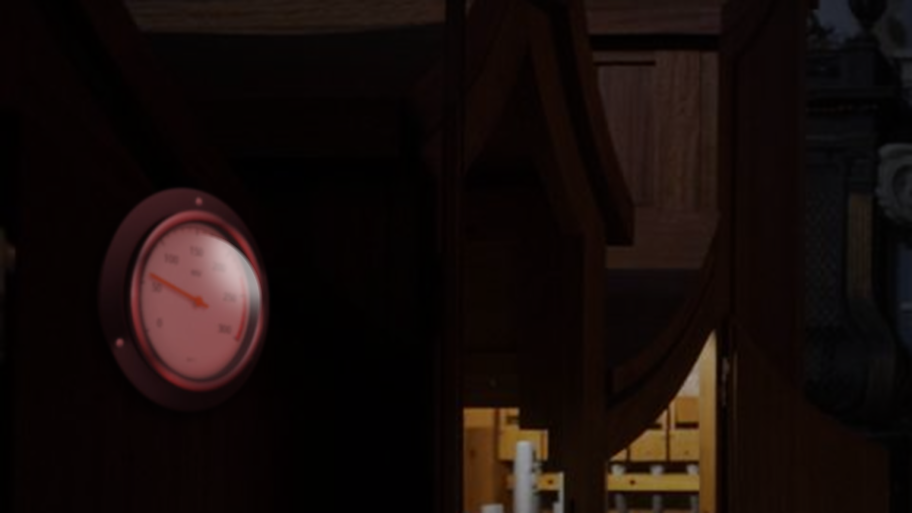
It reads 60; mV
